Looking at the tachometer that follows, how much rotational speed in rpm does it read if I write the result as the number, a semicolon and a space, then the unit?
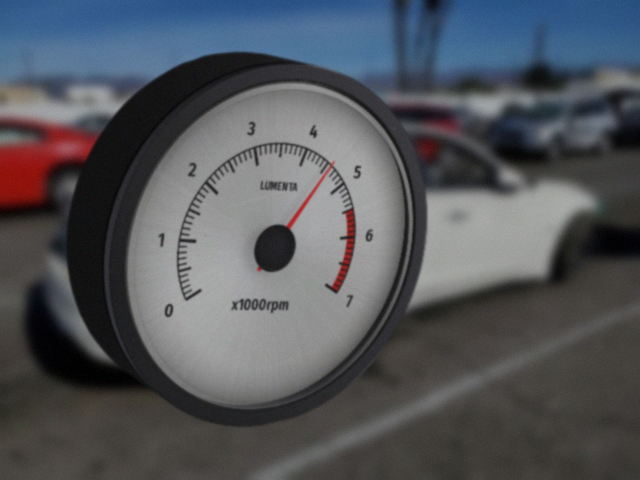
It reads 4500; rpm
